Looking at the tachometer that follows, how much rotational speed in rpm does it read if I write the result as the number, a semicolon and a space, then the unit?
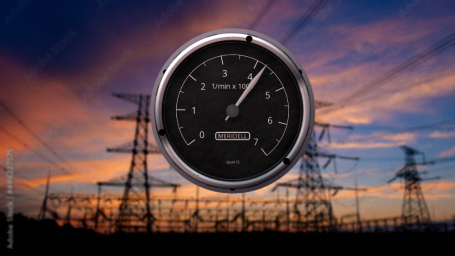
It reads 4250; rpm
